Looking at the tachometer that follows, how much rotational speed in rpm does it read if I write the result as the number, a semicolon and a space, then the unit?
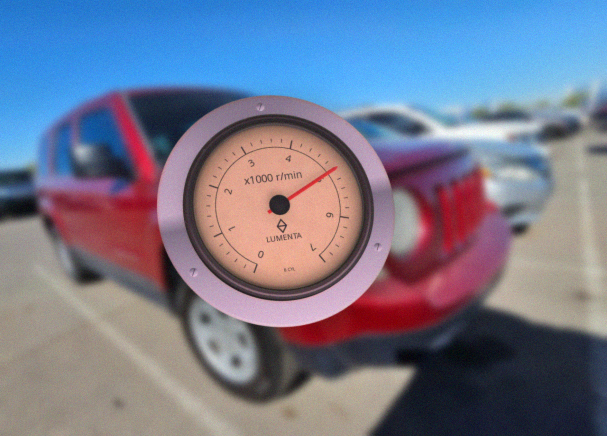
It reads 5000; rpm
